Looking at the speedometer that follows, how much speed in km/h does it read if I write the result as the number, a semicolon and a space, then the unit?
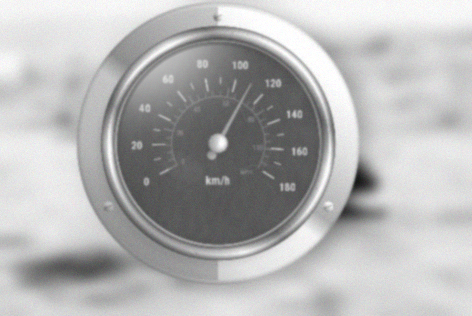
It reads 110; km/h
